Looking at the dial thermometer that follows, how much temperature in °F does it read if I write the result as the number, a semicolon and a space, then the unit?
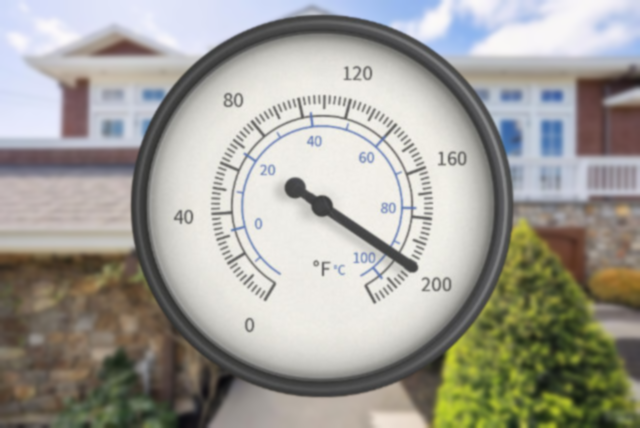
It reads 200; °F
